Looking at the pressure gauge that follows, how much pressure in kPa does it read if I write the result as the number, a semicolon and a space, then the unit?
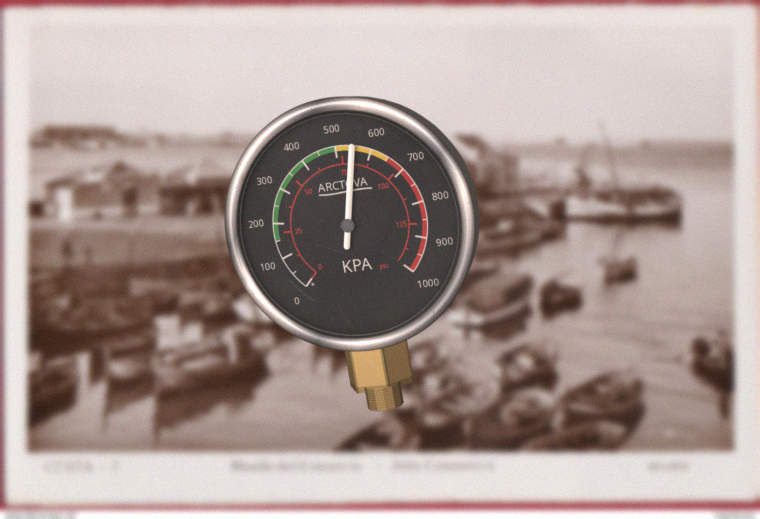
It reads 550; kPa
